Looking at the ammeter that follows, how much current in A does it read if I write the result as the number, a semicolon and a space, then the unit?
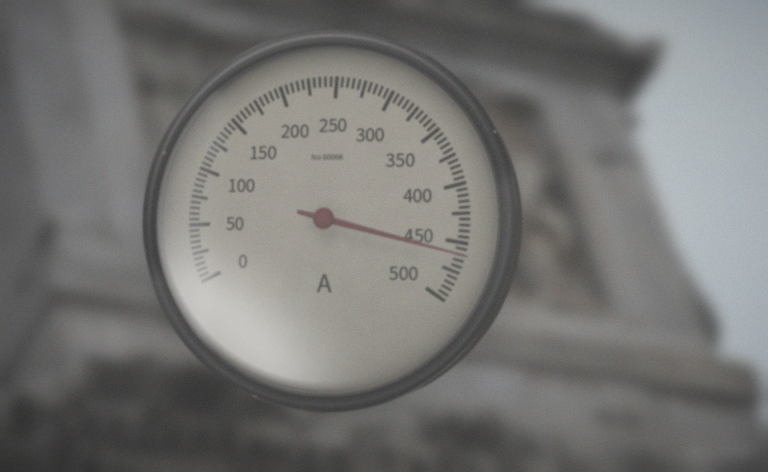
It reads 460; A
